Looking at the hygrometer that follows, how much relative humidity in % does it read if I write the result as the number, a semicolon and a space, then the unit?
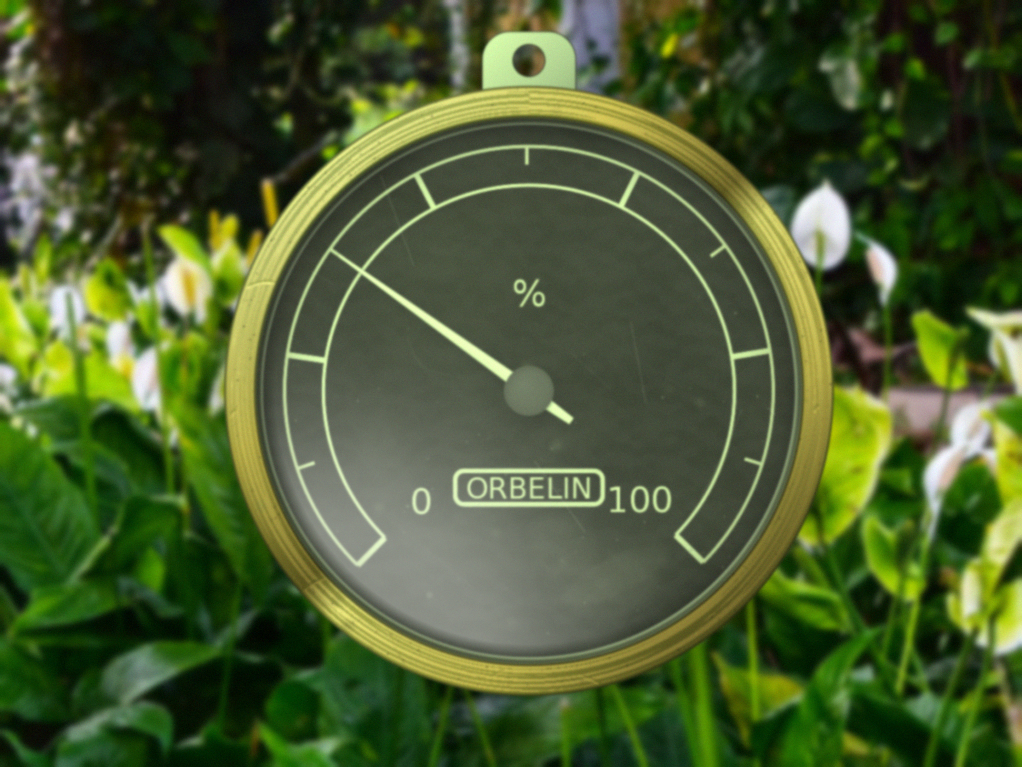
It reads 30; %
